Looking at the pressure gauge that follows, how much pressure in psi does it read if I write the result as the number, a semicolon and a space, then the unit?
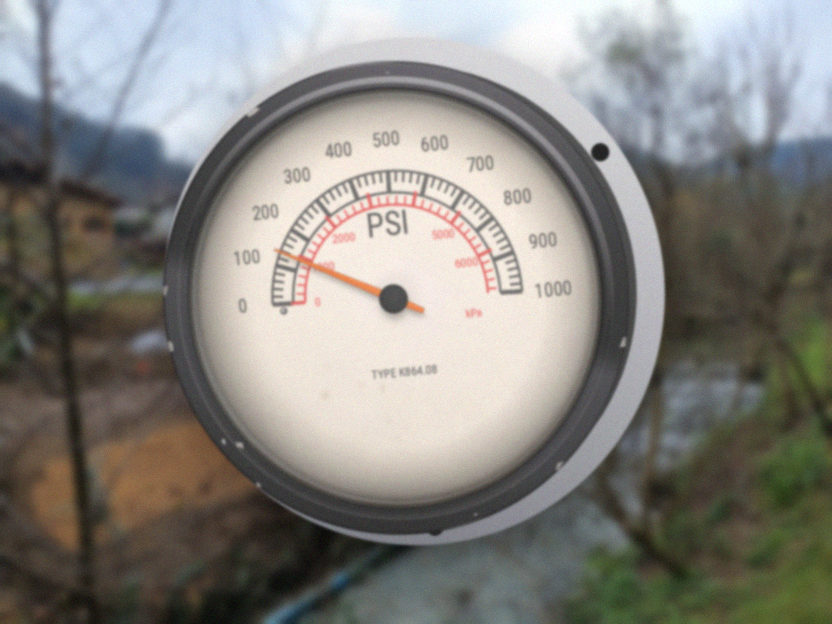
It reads 140; psi
